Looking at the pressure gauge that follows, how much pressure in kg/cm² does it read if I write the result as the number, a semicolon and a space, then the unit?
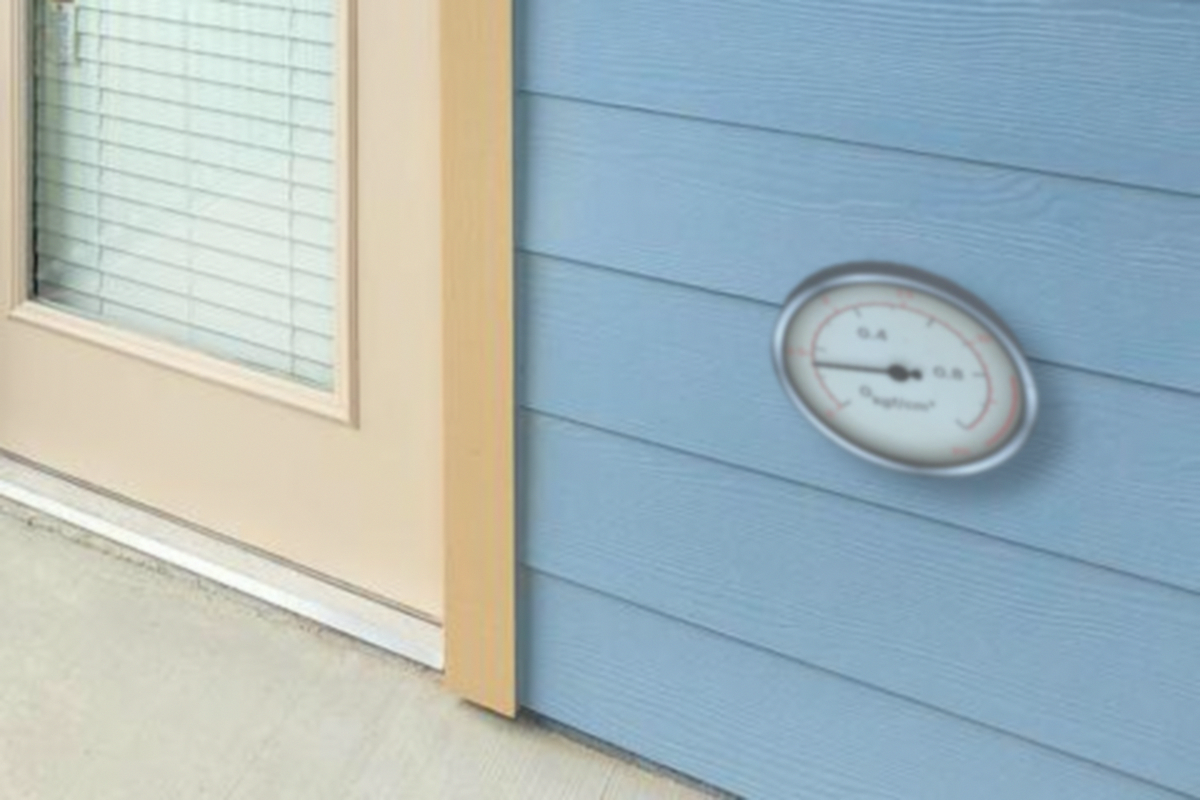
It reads 0.15; kg/cm²
